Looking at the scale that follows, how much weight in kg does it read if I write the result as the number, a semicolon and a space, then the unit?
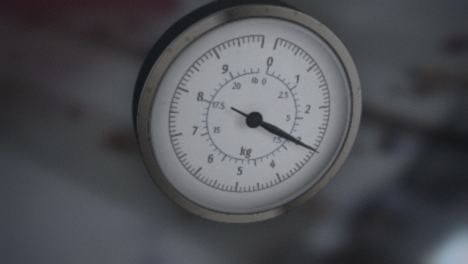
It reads 3; kg
